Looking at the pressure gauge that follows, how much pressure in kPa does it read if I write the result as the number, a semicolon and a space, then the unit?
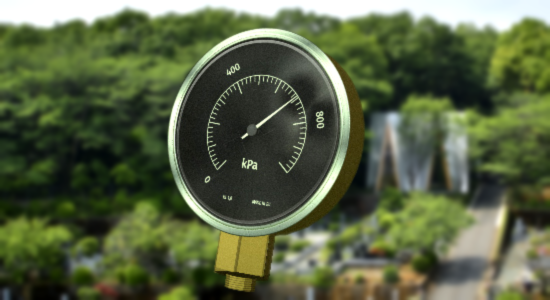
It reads 700; kPa
